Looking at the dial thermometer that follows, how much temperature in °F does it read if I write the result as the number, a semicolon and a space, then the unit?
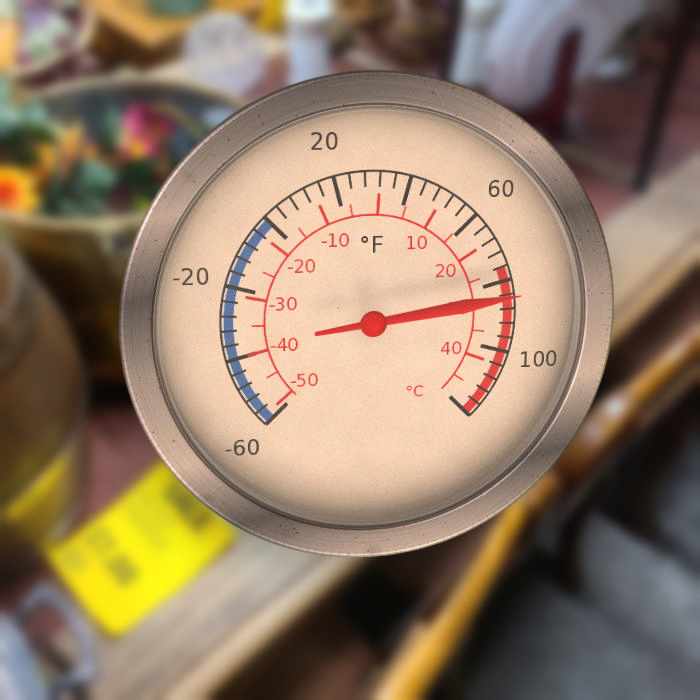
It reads 84; °F
